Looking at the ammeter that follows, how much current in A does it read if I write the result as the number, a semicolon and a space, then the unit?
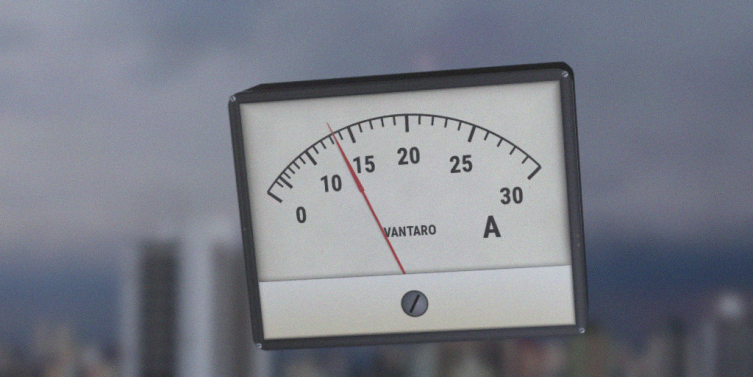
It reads 13.5; A
